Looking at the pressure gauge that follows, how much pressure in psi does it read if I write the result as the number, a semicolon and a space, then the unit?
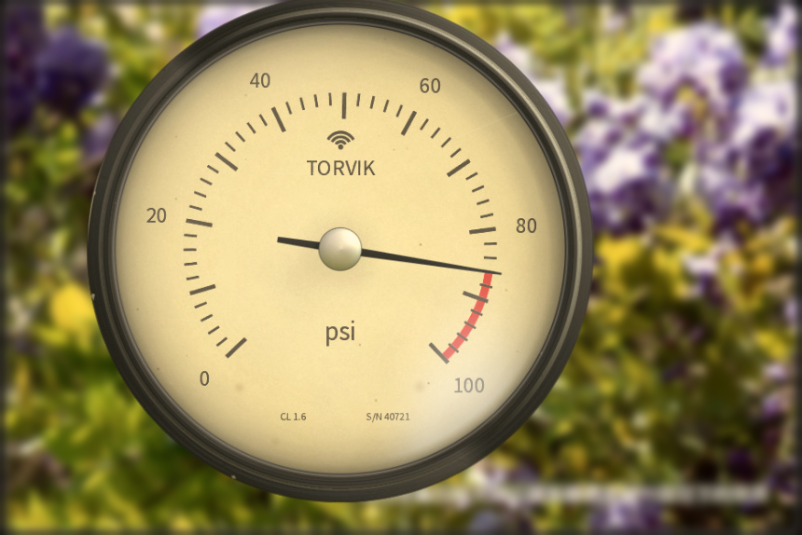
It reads 86; psi
